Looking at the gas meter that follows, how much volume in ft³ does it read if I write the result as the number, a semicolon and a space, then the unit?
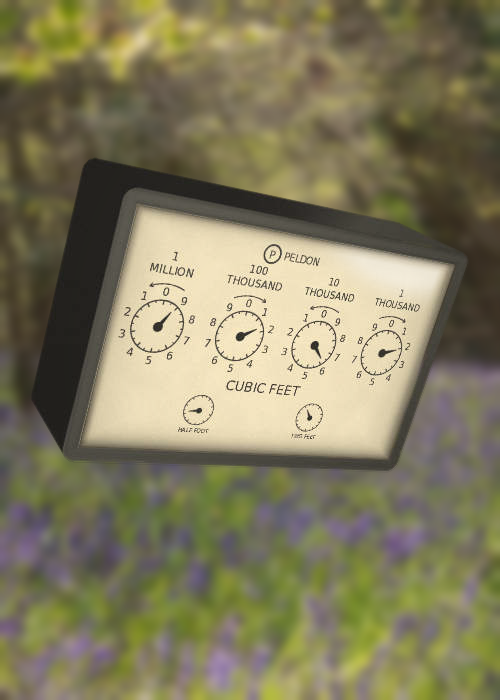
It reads 916200; ft³
